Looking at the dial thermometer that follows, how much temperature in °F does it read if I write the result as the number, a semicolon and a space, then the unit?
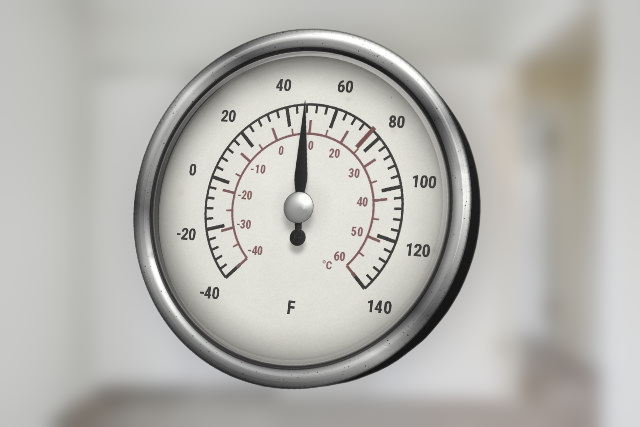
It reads 48; °F
